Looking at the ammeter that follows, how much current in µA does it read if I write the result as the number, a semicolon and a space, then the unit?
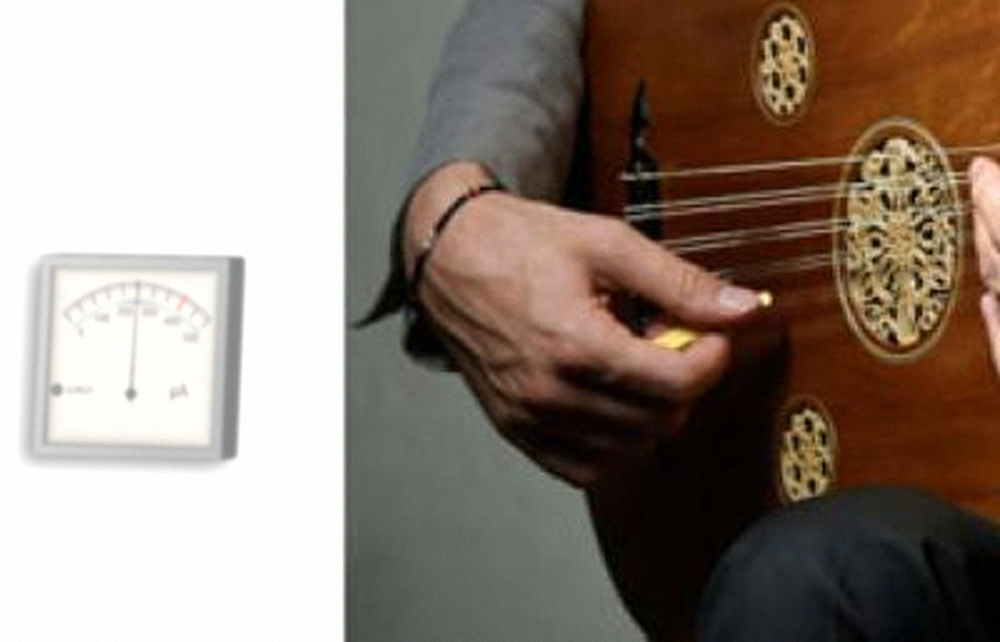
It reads 250; µA
